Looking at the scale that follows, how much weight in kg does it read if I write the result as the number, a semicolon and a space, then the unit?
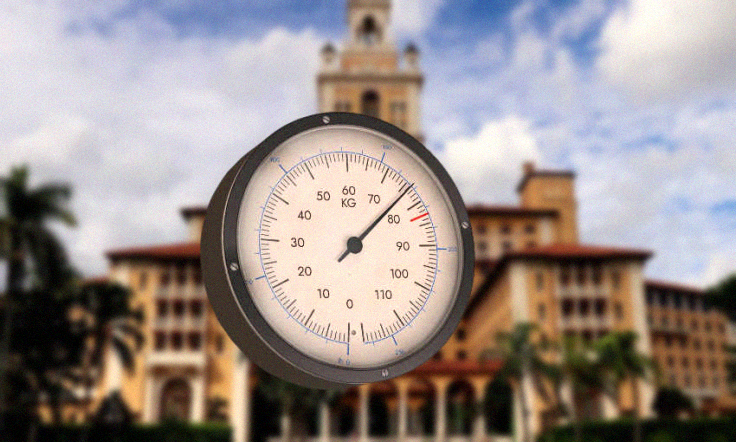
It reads 76; kg
